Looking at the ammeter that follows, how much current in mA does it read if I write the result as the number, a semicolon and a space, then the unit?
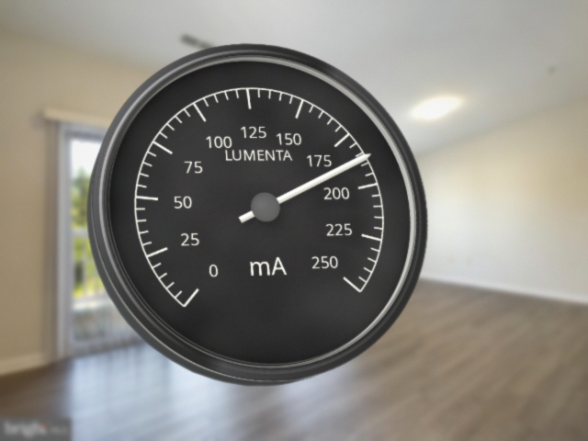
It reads 187.5; mA
